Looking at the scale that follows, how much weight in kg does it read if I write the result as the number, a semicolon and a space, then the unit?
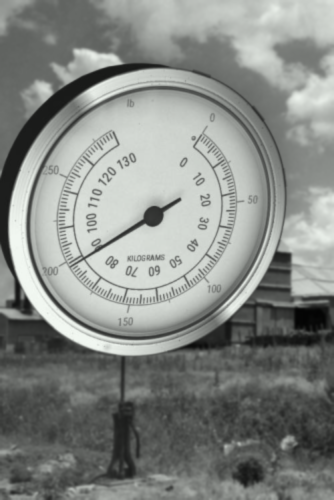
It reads 90; kg
